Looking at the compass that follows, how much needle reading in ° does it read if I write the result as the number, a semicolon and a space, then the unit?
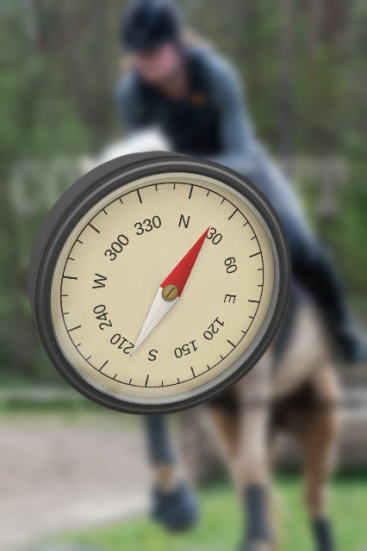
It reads 20; °
